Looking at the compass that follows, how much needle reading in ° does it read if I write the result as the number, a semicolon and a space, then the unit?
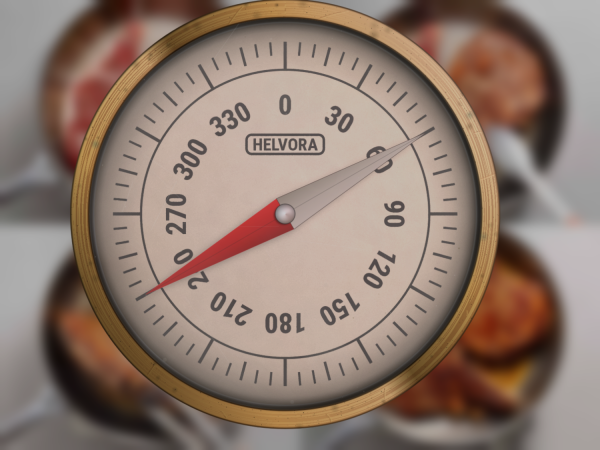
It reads 240; °
